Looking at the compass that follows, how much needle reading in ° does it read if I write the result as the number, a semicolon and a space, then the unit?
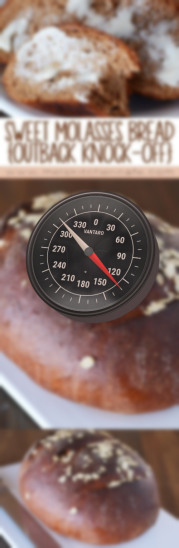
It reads 130; °
